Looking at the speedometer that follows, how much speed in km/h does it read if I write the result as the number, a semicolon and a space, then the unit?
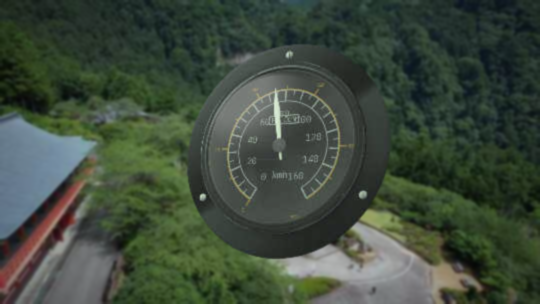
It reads 75; km/h
